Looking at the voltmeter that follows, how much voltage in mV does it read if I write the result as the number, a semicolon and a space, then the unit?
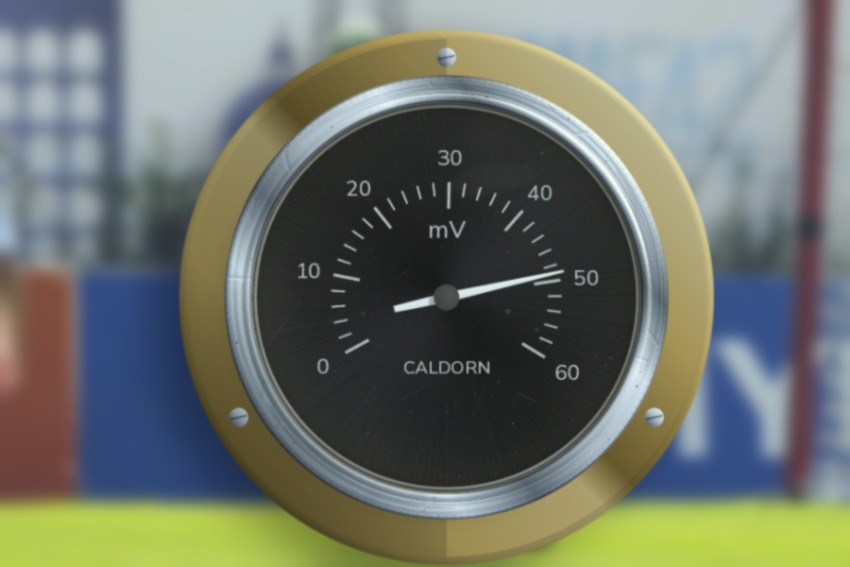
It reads 49; mV
